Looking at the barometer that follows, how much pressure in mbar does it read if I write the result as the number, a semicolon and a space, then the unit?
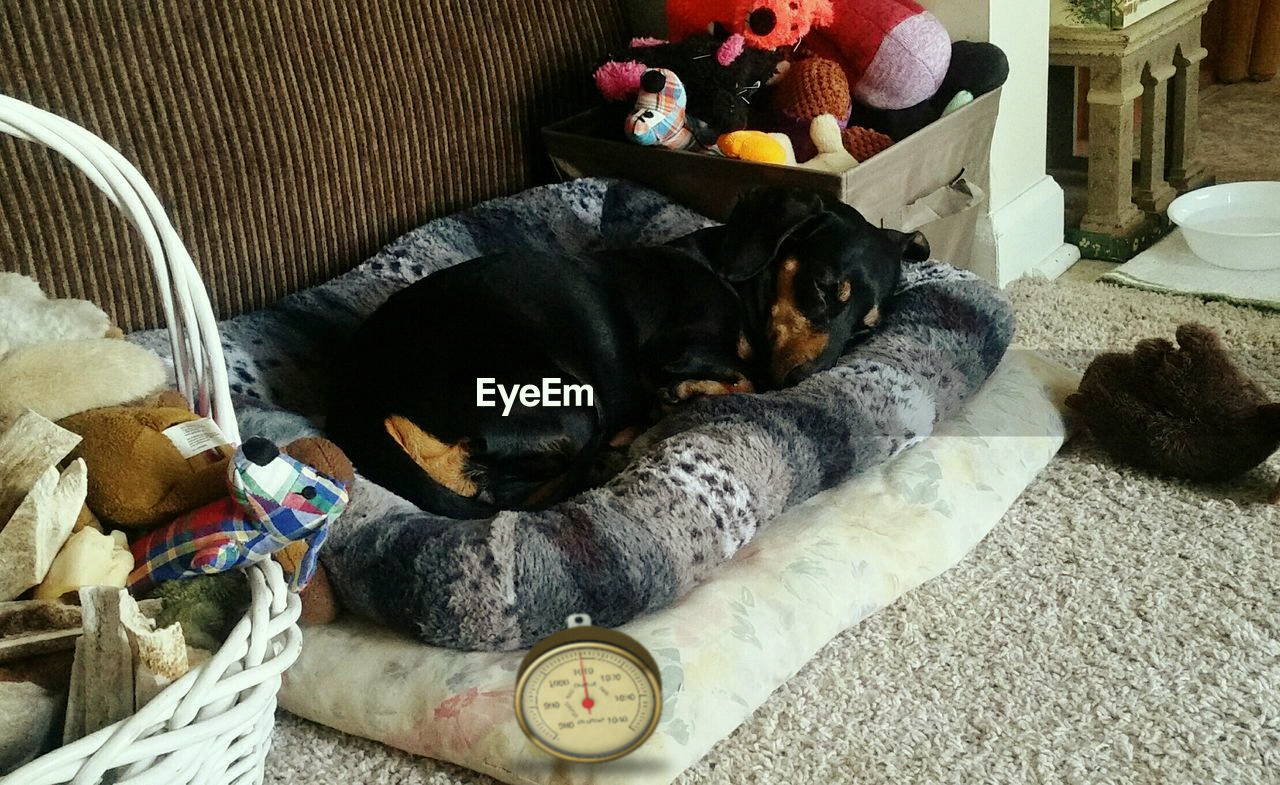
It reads 1010; mbar
